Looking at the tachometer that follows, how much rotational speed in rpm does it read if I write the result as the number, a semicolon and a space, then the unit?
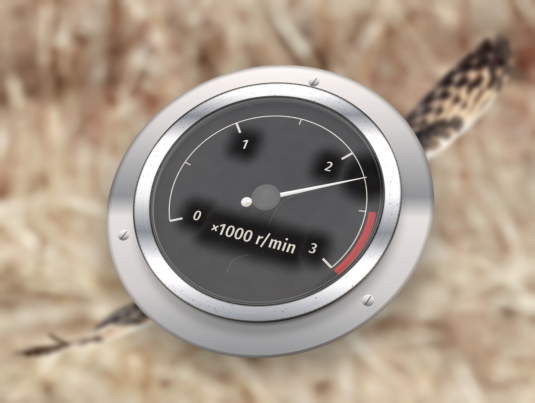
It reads 2250; rpm
